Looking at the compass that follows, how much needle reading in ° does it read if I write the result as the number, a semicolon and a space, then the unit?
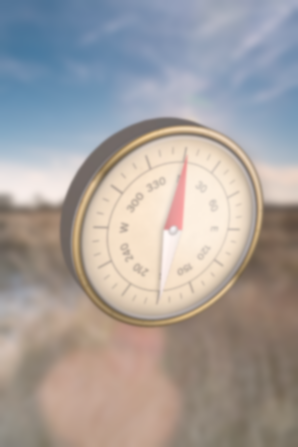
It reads 0; °
